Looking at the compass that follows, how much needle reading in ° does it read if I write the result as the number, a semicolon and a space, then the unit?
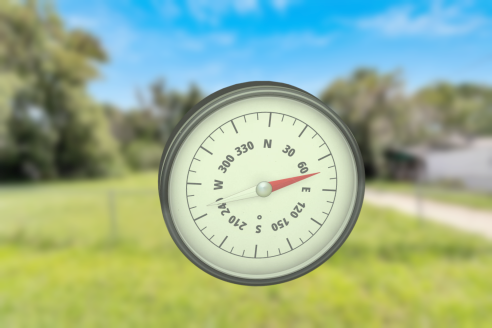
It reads 70; °
